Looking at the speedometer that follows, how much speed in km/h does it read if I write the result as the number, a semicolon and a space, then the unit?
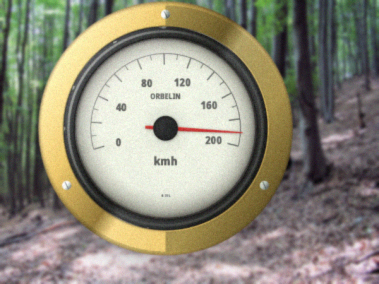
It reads 190; km/h
